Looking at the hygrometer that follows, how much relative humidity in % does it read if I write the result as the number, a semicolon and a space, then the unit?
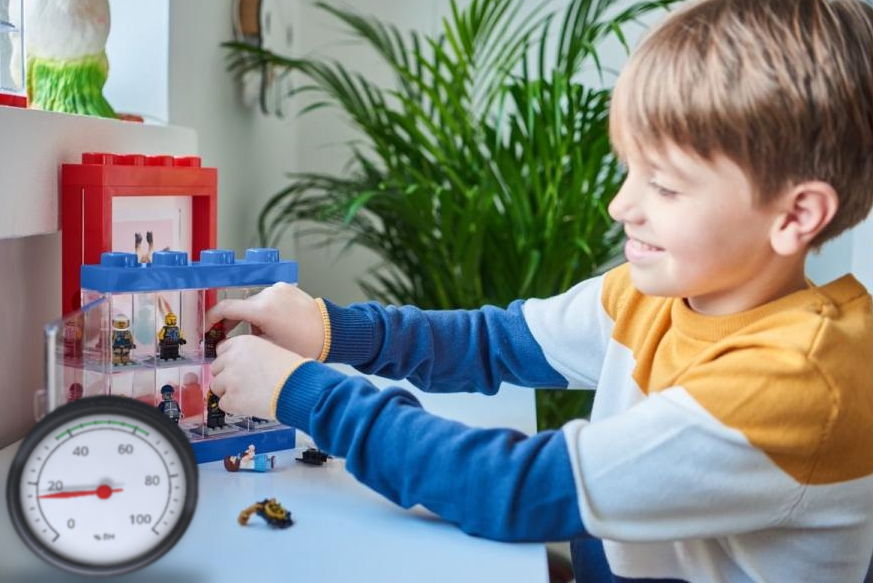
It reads 16; %
